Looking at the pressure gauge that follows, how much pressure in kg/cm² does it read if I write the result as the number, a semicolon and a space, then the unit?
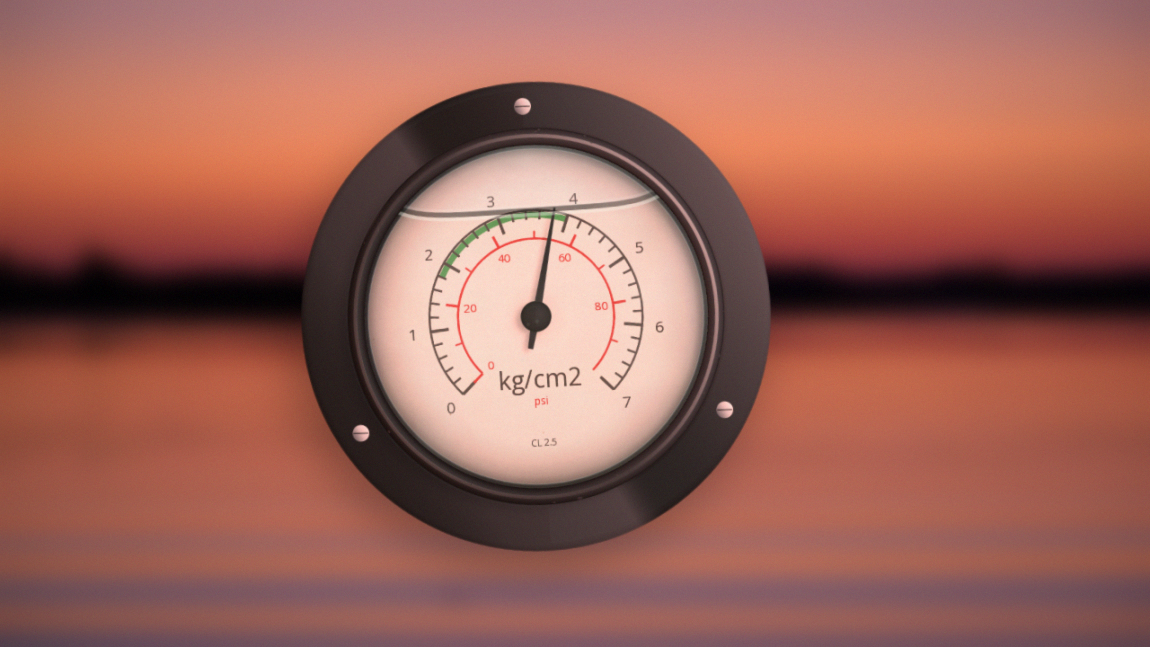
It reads 3.8; kg/cm²
